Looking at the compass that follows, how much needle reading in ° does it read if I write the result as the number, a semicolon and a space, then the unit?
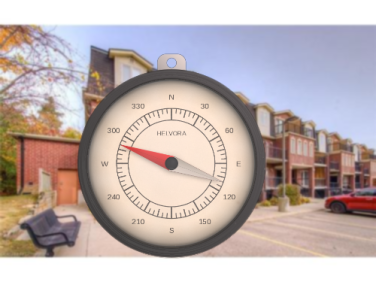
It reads 290; °
